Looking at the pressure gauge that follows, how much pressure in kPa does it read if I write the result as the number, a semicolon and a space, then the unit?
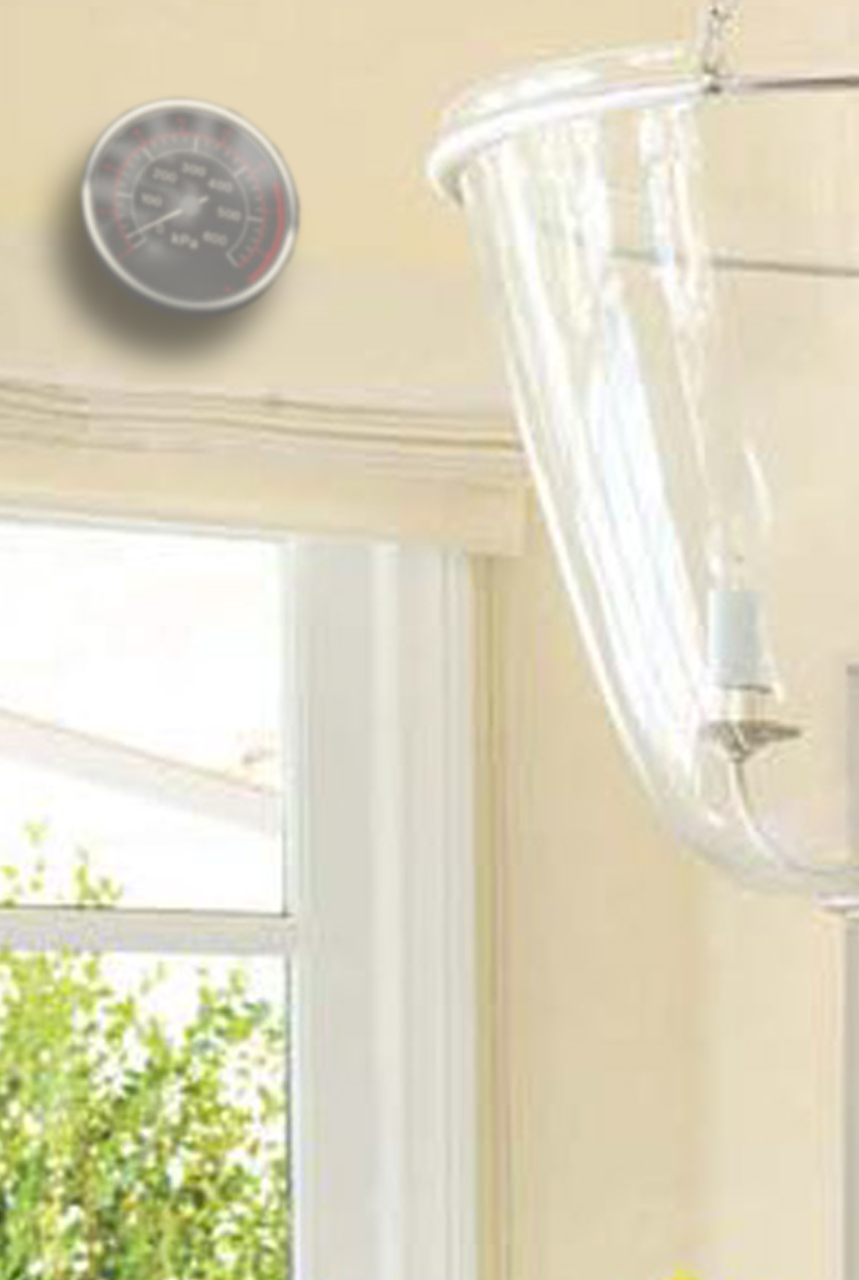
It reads 20; kPa
